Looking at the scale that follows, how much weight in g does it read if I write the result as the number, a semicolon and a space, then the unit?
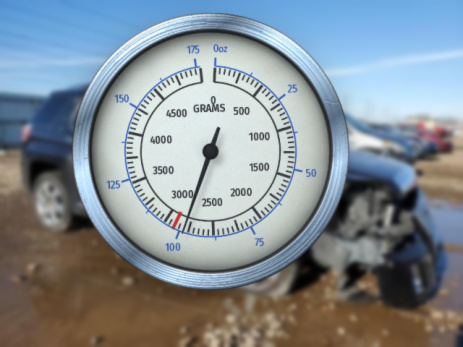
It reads 2800; g
